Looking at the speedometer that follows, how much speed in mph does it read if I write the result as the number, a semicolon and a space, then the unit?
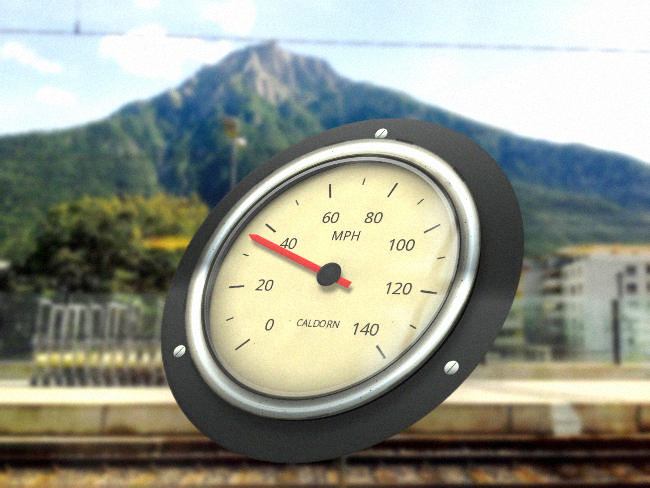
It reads 35; mph
